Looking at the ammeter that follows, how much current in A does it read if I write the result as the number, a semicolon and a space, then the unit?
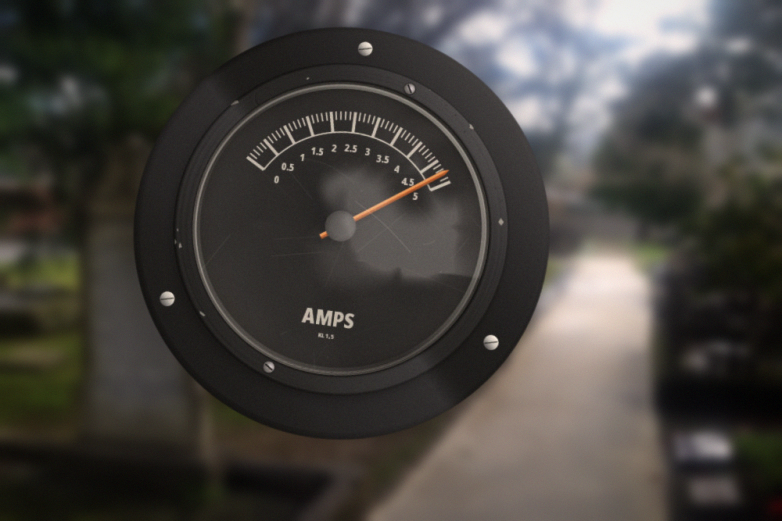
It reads 4.8; A
